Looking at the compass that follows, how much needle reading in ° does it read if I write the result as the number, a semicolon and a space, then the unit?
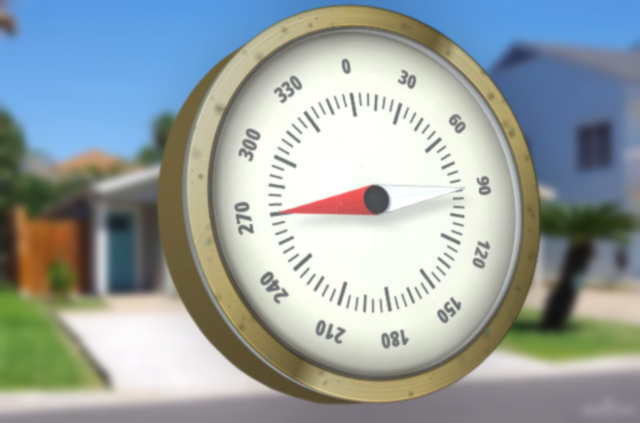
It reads 270; °
